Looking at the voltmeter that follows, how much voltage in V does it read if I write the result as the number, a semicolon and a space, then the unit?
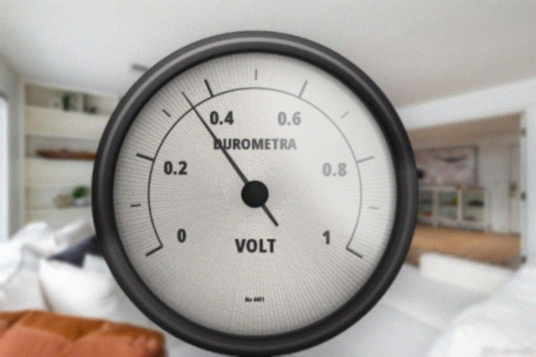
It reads 0.35; V
